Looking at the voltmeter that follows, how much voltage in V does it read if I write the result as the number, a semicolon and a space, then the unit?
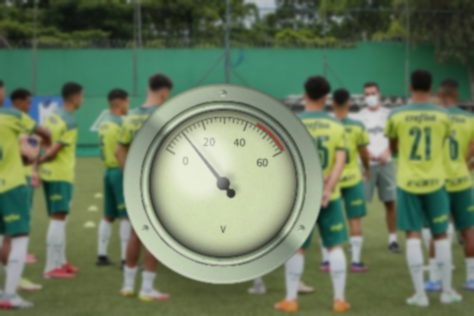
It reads 10; V
